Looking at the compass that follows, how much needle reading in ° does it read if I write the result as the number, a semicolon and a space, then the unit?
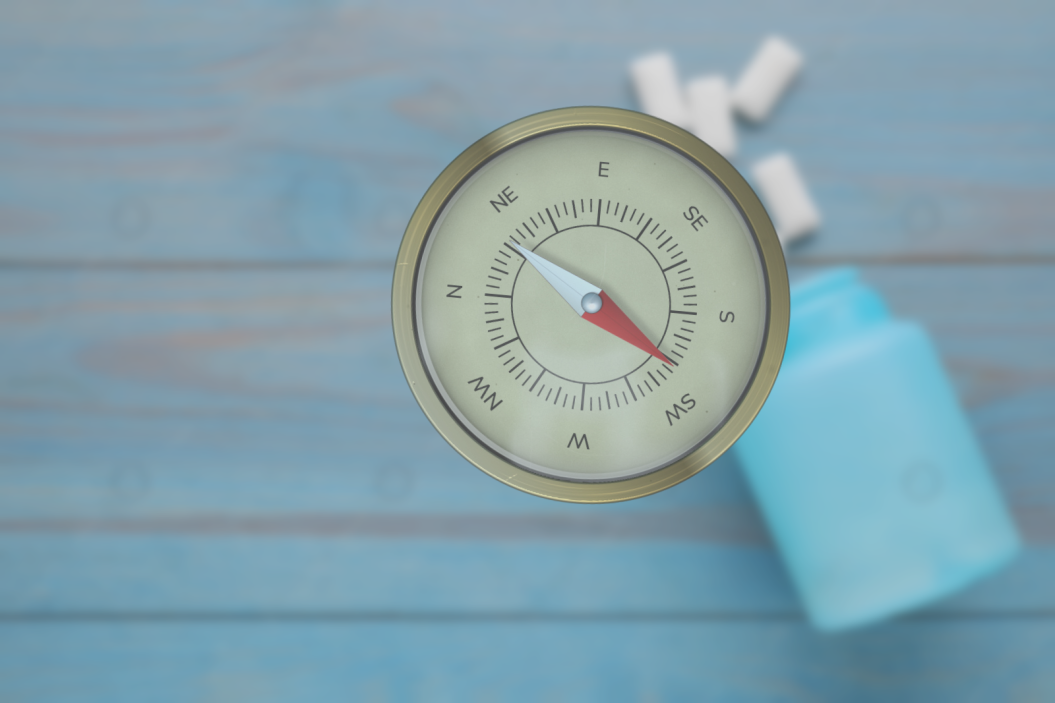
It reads 212.5; °
